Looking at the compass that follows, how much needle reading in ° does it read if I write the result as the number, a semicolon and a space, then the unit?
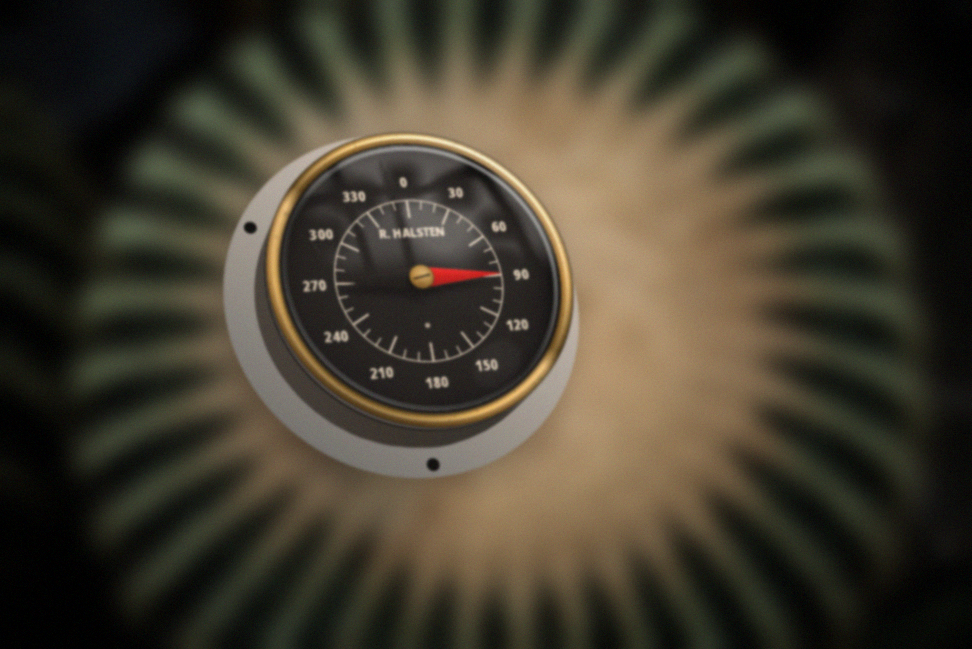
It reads 90; °
